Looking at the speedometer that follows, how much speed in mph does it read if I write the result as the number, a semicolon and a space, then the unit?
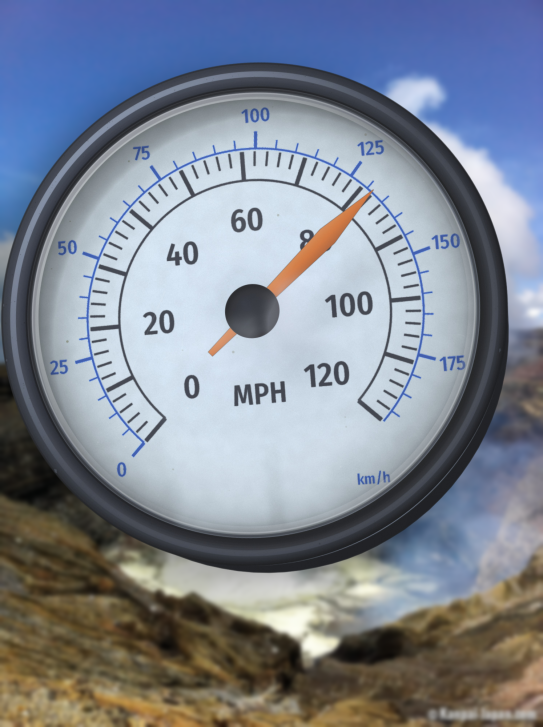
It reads 82; mph
